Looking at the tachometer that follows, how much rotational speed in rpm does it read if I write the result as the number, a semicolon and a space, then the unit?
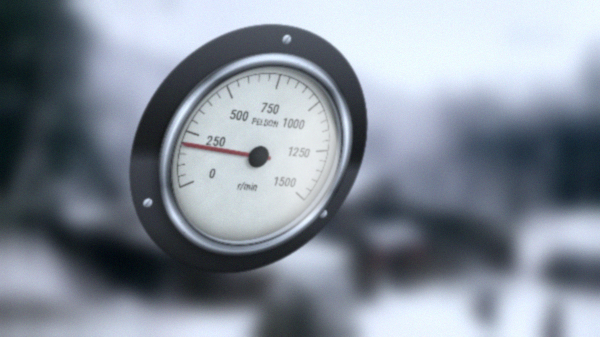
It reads 200; rpm
